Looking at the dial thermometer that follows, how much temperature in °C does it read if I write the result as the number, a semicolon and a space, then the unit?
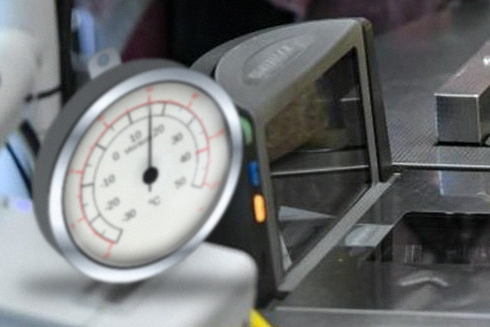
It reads 15; °C
